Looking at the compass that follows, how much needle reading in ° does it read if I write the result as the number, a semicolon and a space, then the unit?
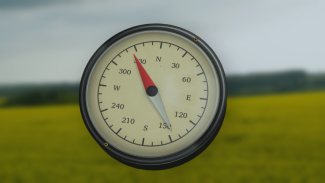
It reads 325; °
